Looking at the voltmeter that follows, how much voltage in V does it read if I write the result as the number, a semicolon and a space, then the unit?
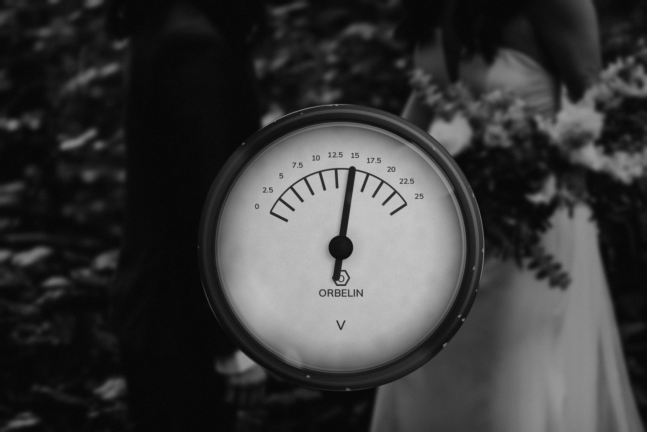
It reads 15; V
